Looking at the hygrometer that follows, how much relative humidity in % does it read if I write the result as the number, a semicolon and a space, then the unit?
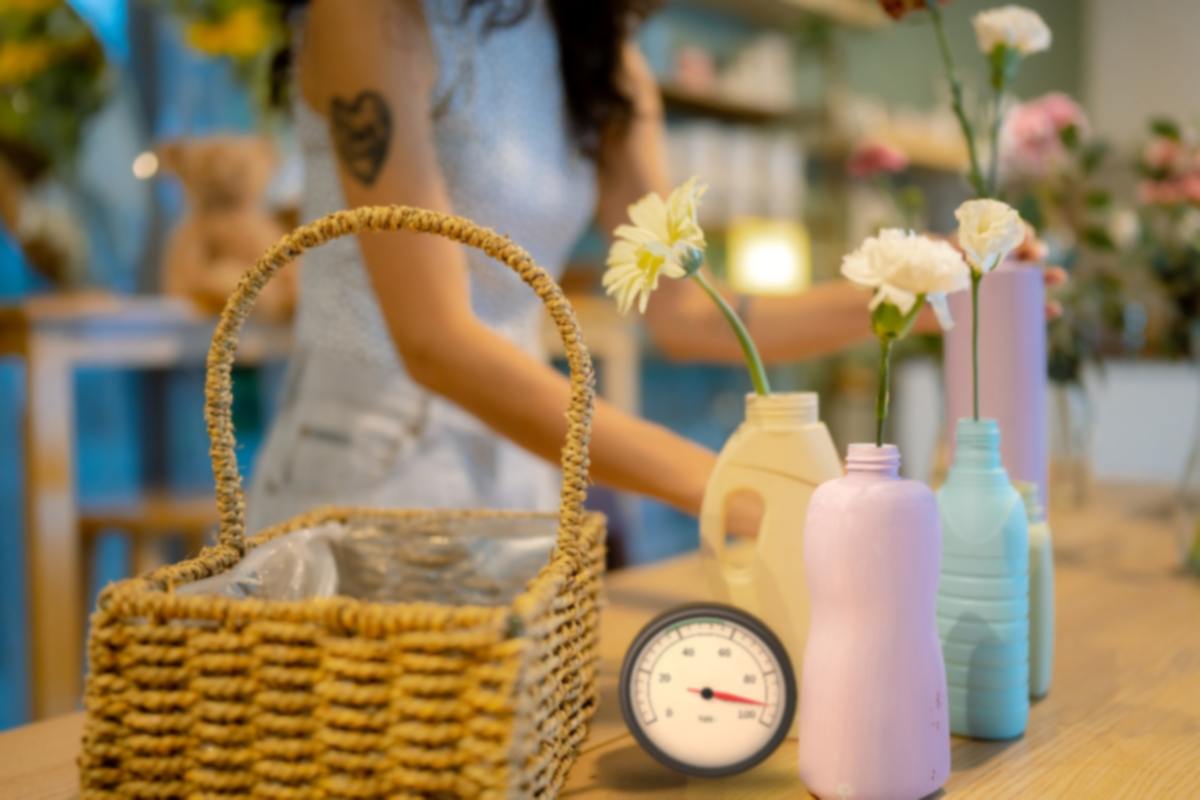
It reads 92; %
